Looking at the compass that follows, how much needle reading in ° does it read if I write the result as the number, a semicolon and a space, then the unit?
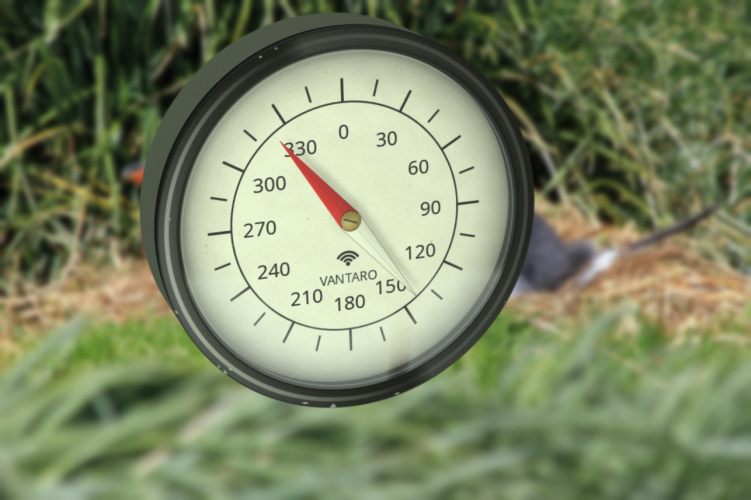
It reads 322.5; °
